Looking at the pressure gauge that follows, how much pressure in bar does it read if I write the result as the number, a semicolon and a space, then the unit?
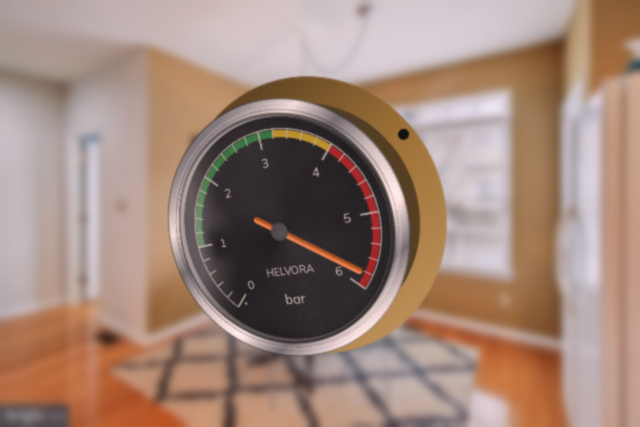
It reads 5.8; bar
